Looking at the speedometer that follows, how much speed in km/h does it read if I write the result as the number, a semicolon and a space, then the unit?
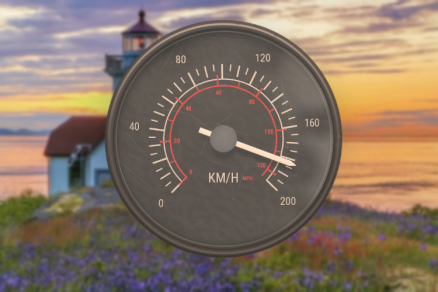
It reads 182.5; km/h
